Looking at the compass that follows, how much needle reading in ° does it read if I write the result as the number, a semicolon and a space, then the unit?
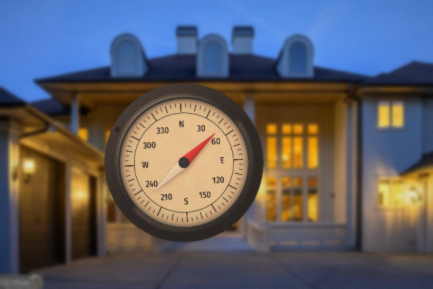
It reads 50; °
